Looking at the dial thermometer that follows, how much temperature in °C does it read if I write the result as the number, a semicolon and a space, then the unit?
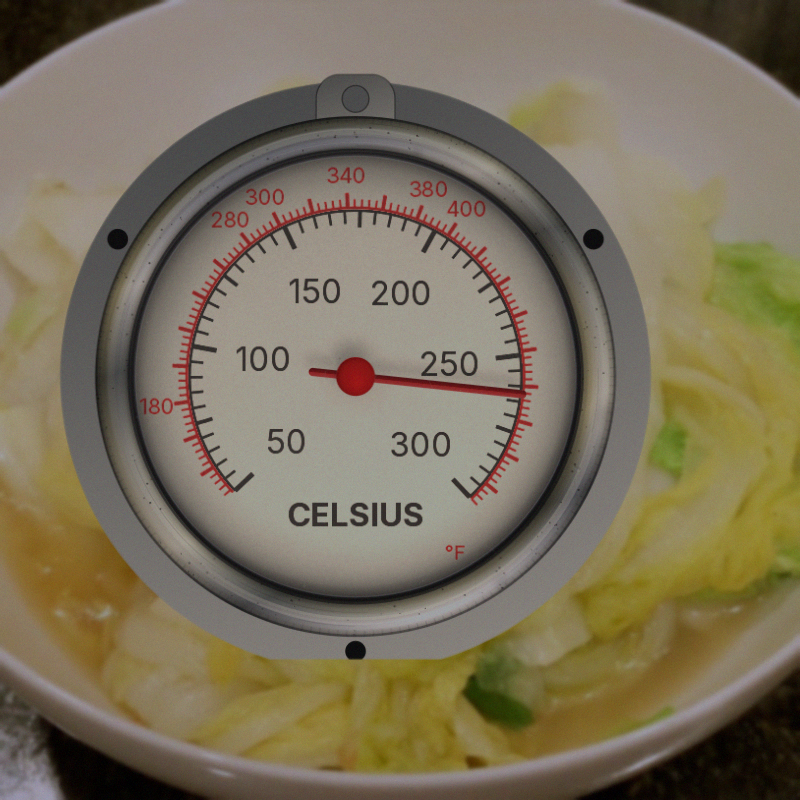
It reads 262.5; °C
